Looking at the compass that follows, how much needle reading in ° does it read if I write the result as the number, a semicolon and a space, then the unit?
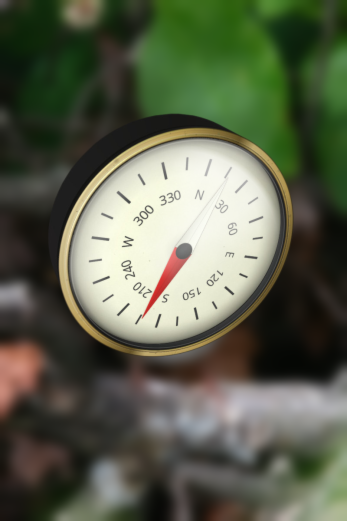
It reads 195; °
